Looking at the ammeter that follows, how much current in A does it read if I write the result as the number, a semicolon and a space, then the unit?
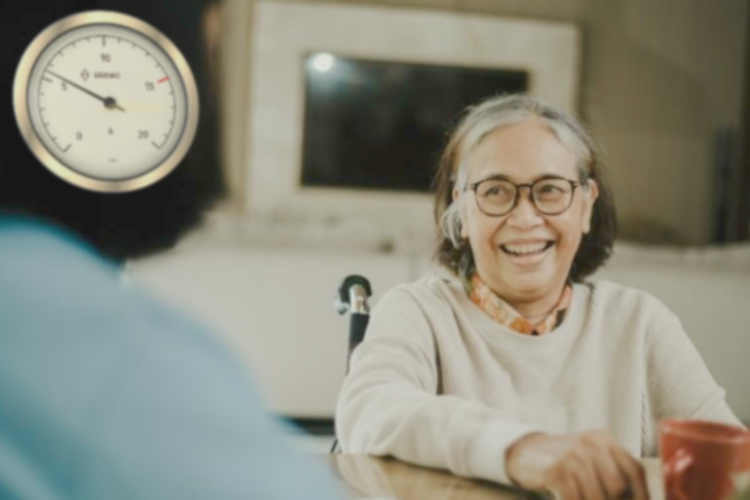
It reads 5.5; A
